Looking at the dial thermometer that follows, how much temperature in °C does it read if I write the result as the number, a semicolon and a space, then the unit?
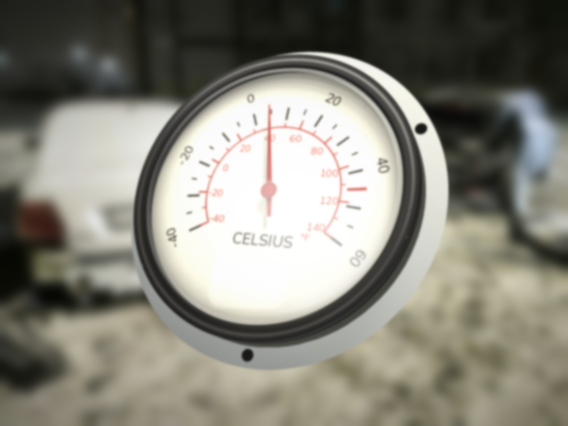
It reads 5; °C
